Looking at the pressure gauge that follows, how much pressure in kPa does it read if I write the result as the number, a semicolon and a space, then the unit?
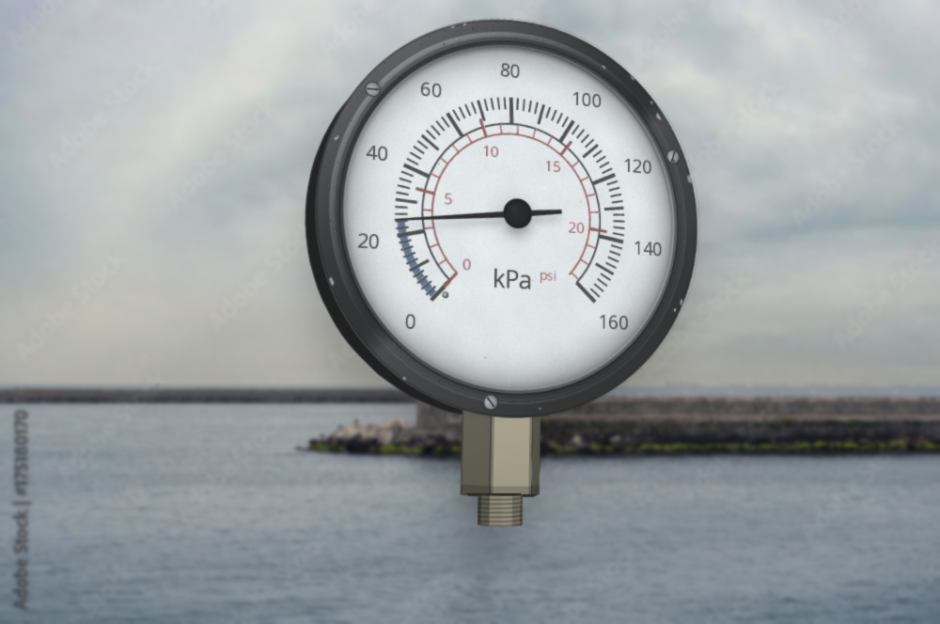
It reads 24; kPa
